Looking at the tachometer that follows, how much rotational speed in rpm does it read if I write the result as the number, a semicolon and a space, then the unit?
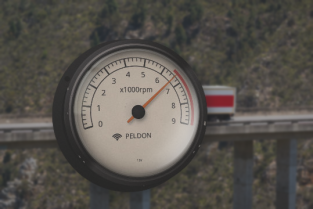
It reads 6600; rpm
